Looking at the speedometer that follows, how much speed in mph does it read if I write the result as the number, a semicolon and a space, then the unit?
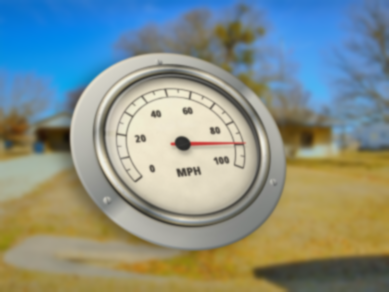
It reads 90; mph
